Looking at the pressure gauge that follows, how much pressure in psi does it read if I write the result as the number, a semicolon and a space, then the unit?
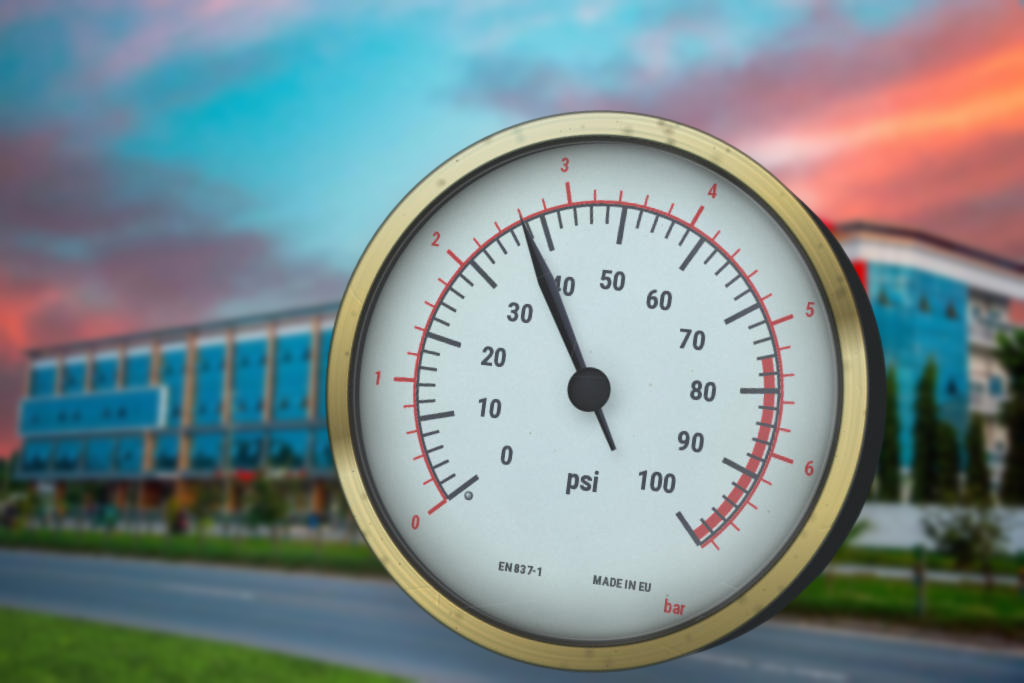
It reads 38; psi
